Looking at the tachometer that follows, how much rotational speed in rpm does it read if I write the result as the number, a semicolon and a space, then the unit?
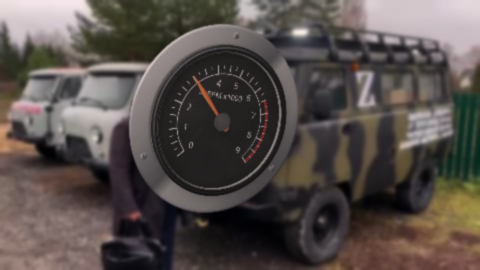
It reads 3000; rpm
